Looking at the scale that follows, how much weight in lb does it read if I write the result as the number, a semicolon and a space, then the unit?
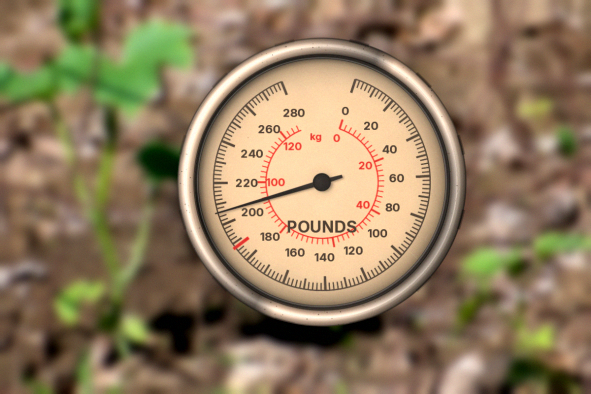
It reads 206; lb
